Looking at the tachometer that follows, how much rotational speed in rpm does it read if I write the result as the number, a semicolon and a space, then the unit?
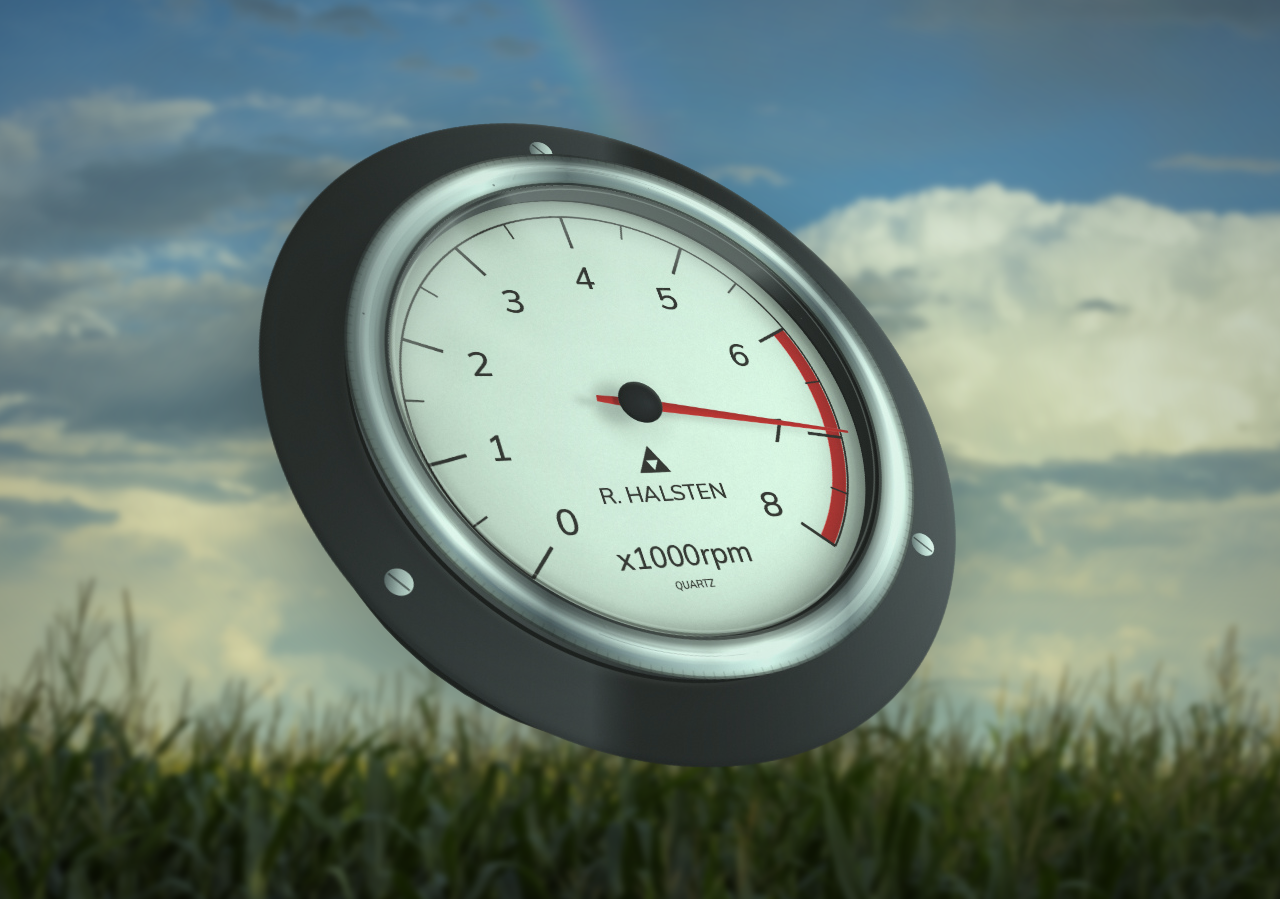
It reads 7000; rpm
